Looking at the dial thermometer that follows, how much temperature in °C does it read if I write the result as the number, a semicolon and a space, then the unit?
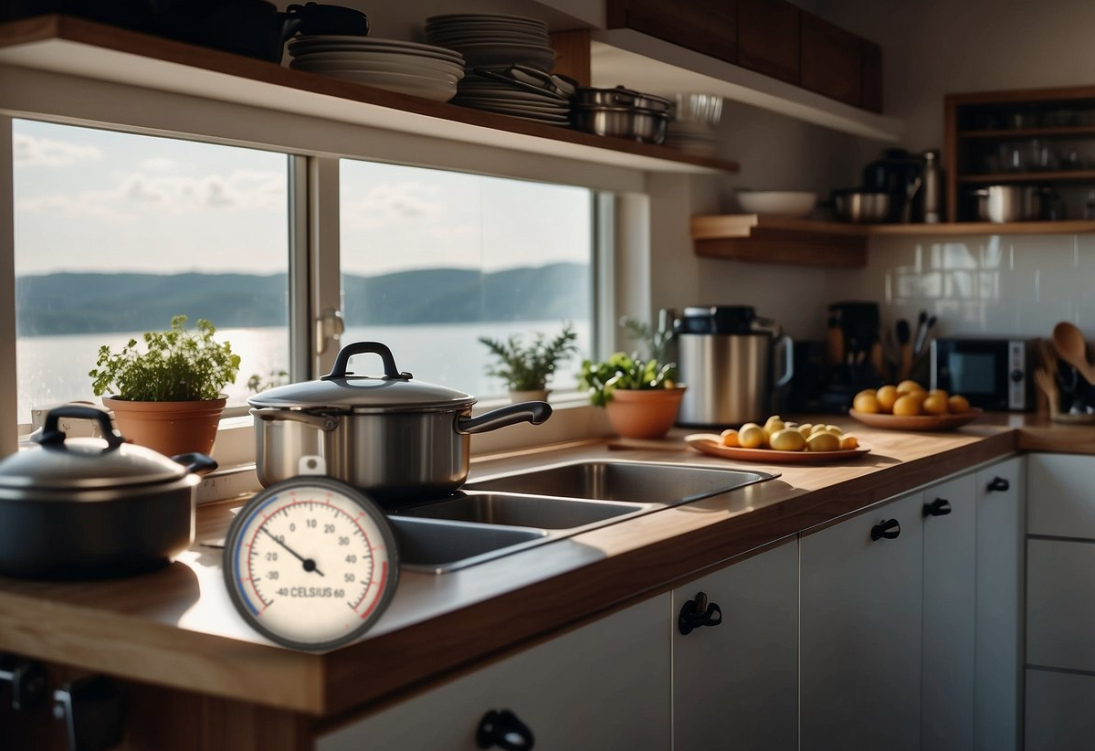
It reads -10; °C
